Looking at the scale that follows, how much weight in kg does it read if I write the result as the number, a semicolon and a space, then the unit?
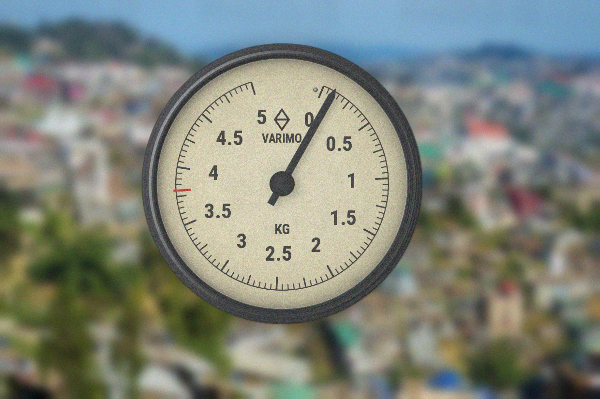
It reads 0.1; kg
